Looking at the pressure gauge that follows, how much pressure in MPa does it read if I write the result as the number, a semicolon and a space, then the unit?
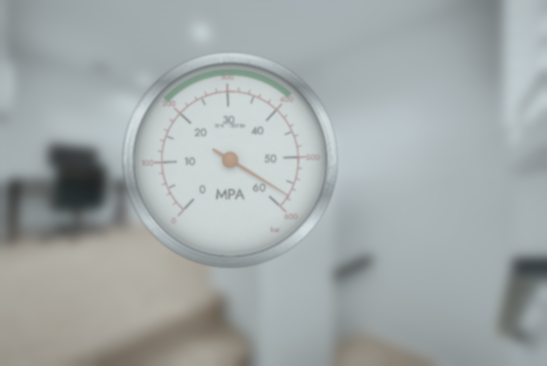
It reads 57.5; MPa
